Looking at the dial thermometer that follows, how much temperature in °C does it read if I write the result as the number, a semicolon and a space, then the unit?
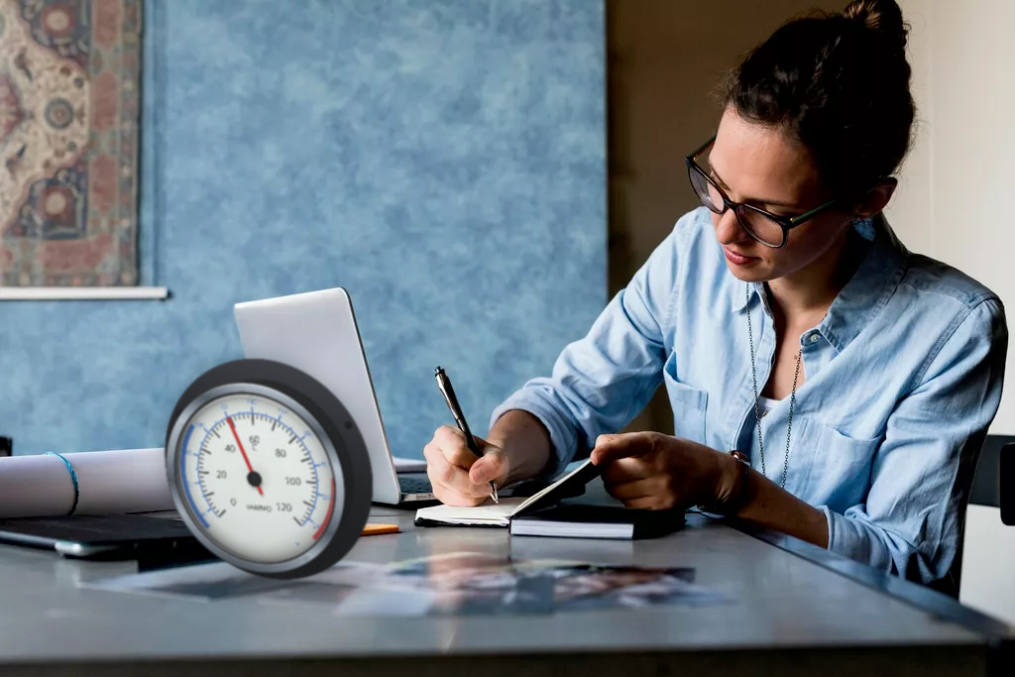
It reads 50; °C
